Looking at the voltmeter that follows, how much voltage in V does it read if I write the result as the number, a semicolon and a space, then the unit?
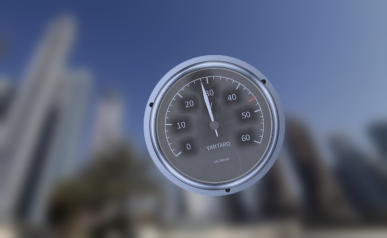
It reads 28; V
